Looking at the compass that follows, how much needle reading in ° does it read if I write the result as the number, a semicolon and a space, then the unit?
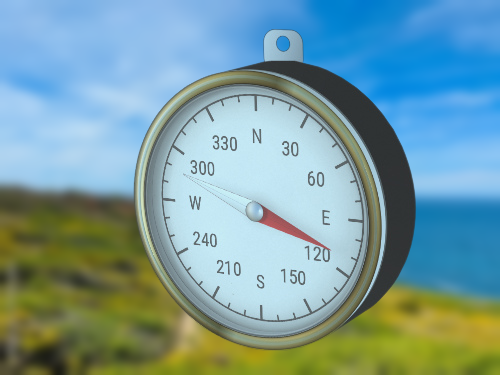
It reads 110; °
